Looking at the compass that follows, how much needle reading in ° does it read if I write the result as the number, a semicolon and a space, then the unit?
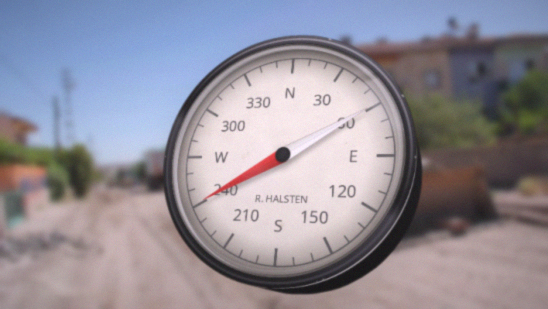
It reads 240; °
